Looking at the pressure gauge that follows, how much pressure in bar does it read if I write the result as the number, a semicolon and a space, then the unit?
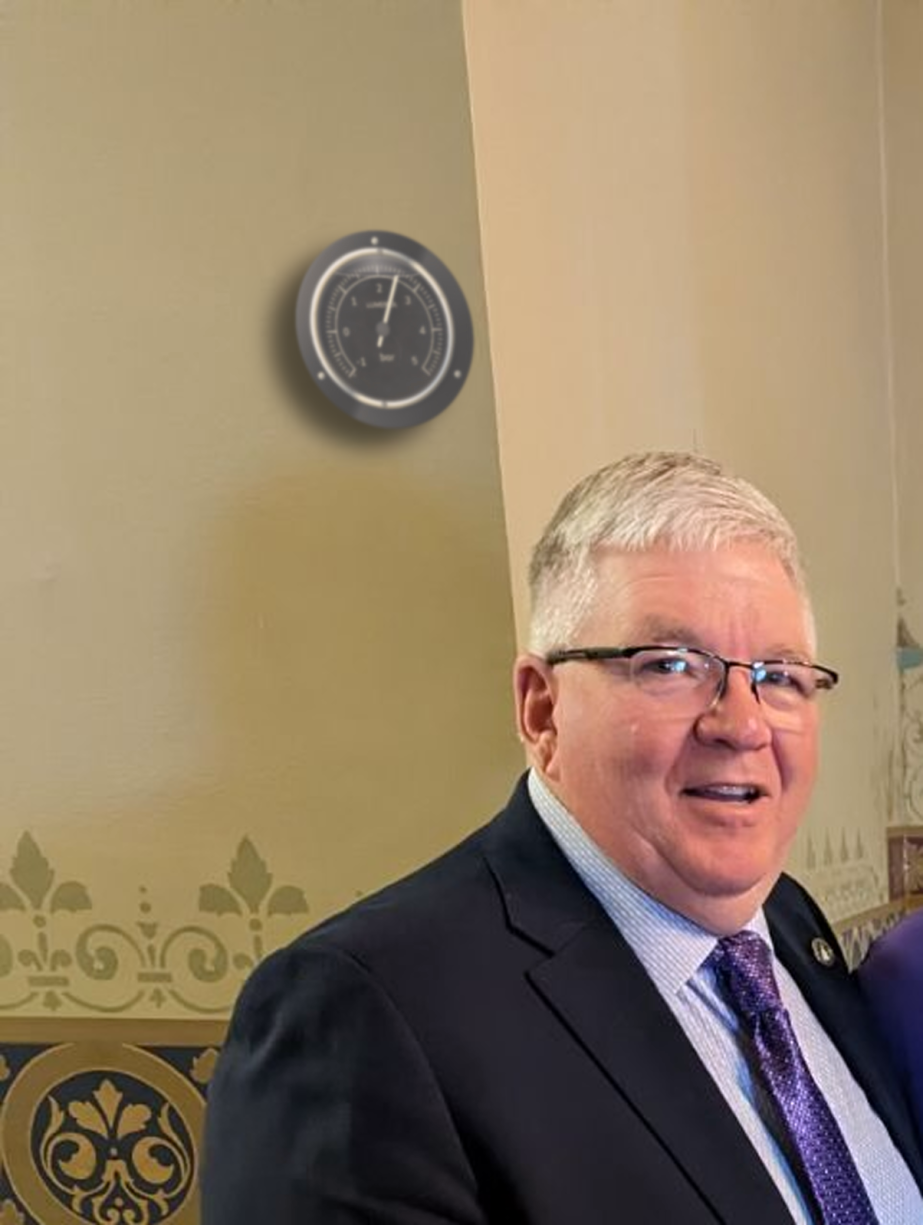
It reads 2.5; bar
